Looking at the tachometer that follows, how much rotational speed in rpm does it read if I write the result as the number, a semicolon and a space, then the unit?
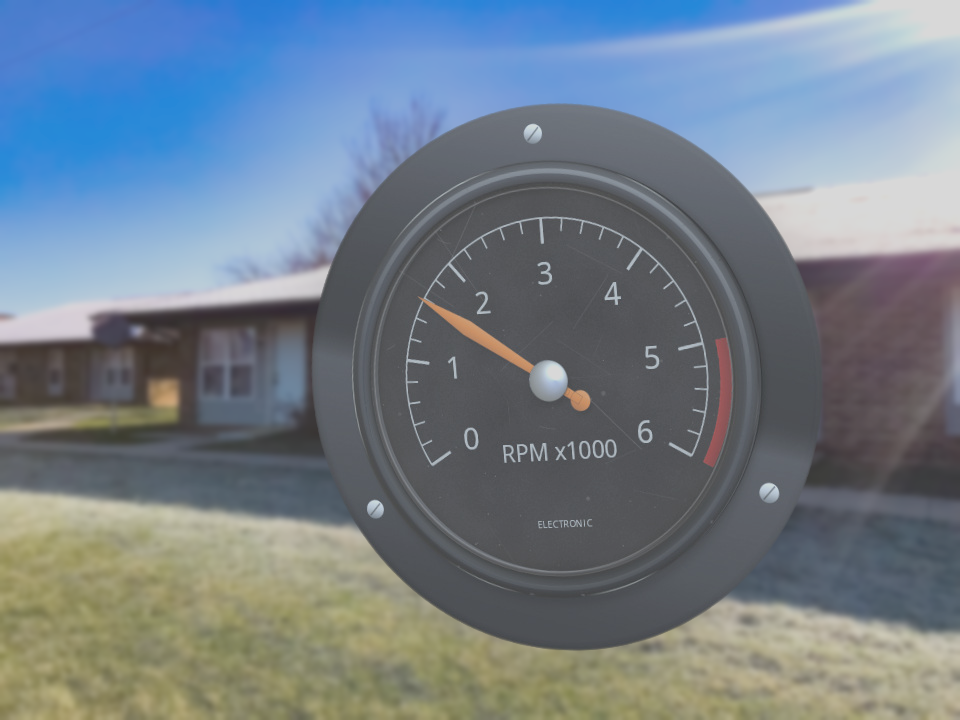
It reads 1600; rpm
